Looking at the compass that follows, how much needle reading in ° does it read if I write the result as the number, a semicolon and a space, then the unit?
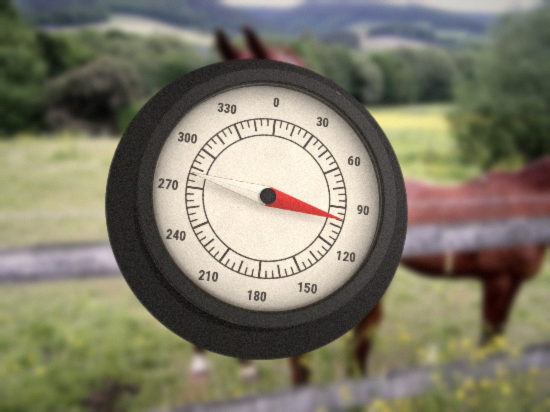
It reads 100; °
